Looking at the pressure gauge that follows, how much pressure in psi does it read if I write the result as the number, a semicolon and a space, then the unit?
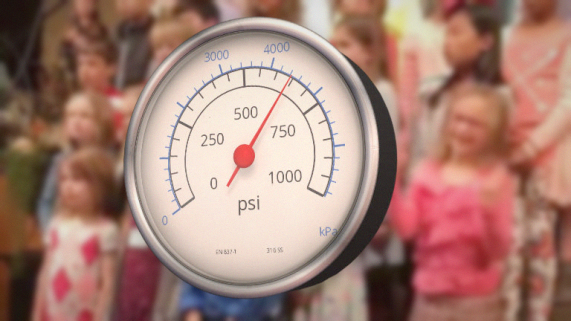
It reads 650; psi
